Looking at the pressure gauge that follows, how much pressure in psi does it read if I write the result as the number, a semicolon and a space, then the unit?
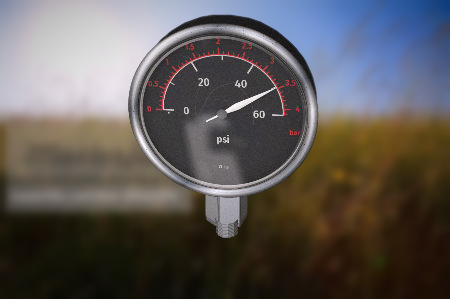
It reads 50; psi
